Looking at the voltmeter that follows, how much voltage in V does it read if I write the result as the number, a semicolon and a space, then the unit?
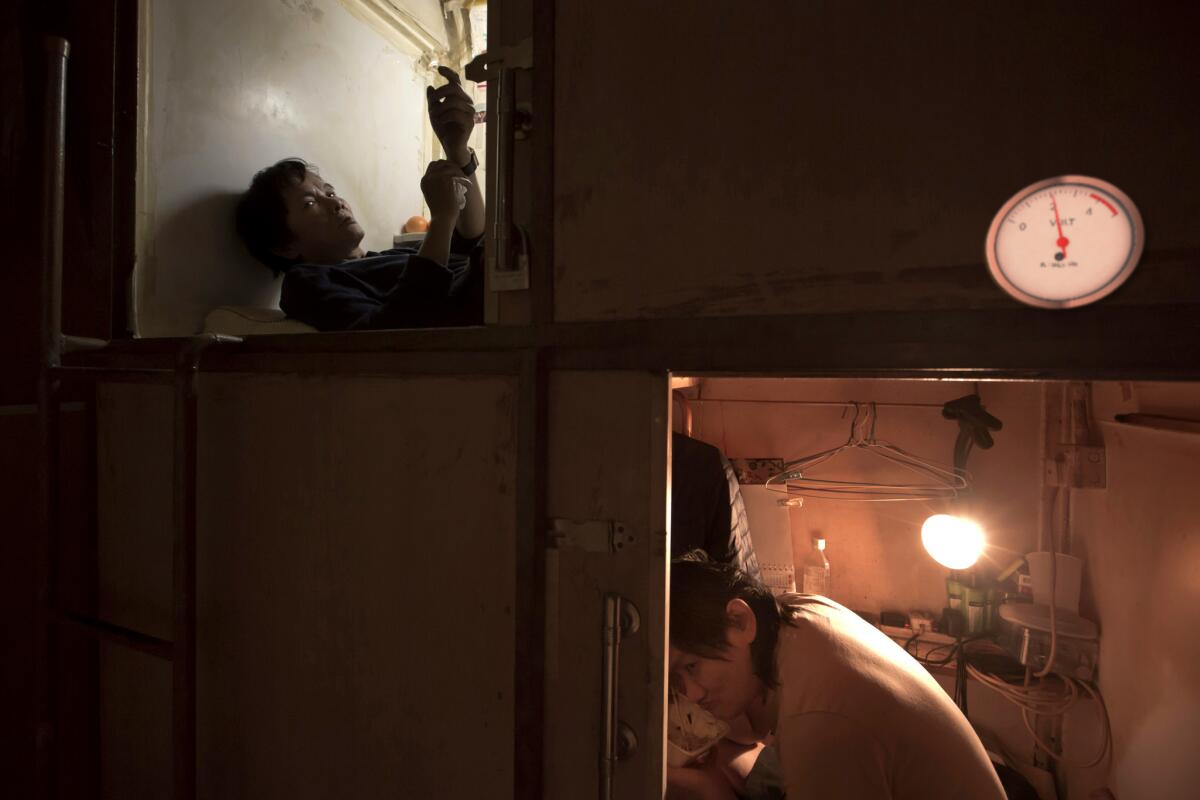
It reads 2; V
